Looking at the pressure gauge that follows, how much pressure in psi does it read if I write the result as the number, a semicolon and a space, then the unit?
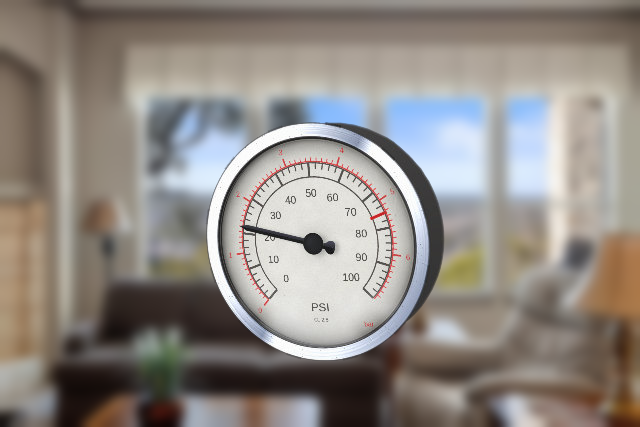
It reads 22; psi
